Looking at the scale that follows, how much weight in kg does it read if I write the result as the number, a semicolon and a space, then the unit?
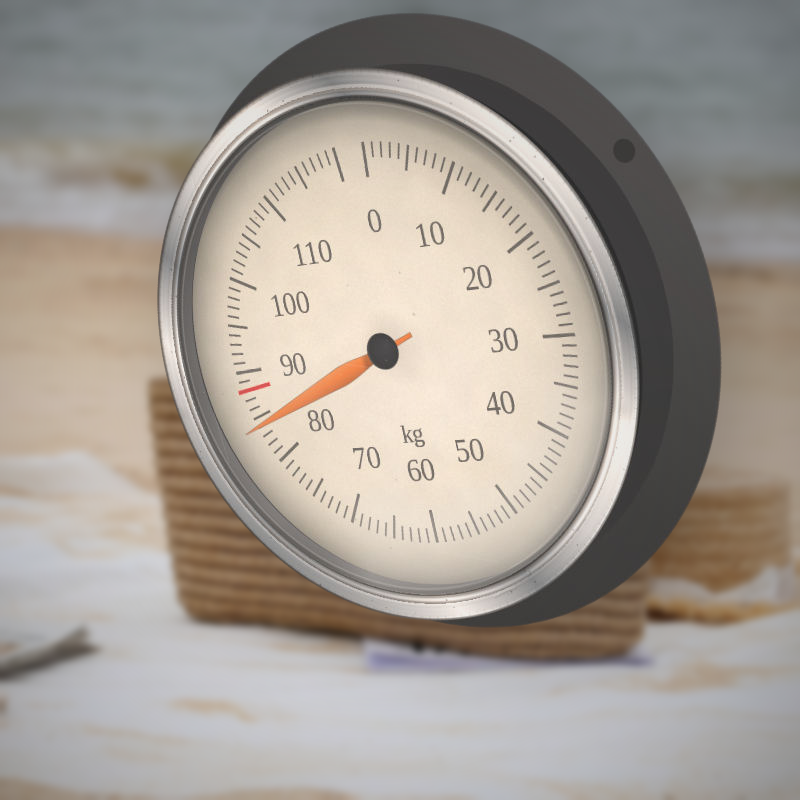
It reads 84; kg
